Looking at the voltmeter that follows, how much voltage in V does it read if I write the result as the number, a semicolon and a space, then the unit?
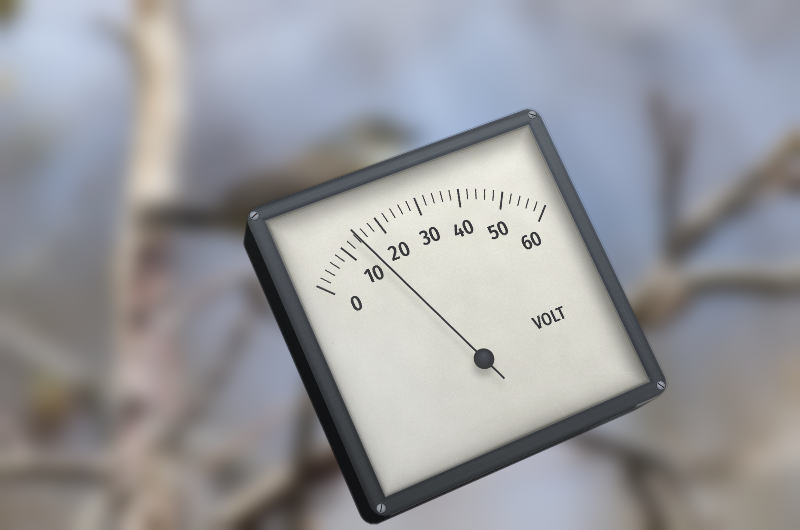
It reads 14; V
